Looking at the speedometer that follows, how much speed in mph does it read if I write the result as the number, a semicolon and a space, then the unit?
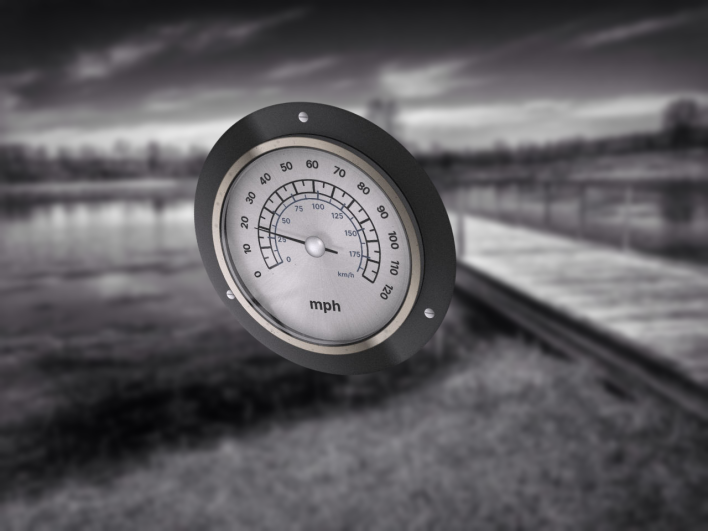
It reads 20; mph
